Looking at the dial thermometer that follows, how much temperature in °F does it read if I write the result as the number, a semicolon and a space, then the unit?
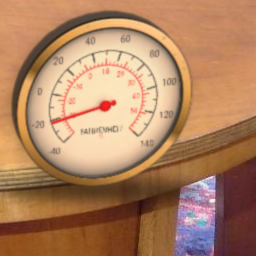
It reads -20; °F
